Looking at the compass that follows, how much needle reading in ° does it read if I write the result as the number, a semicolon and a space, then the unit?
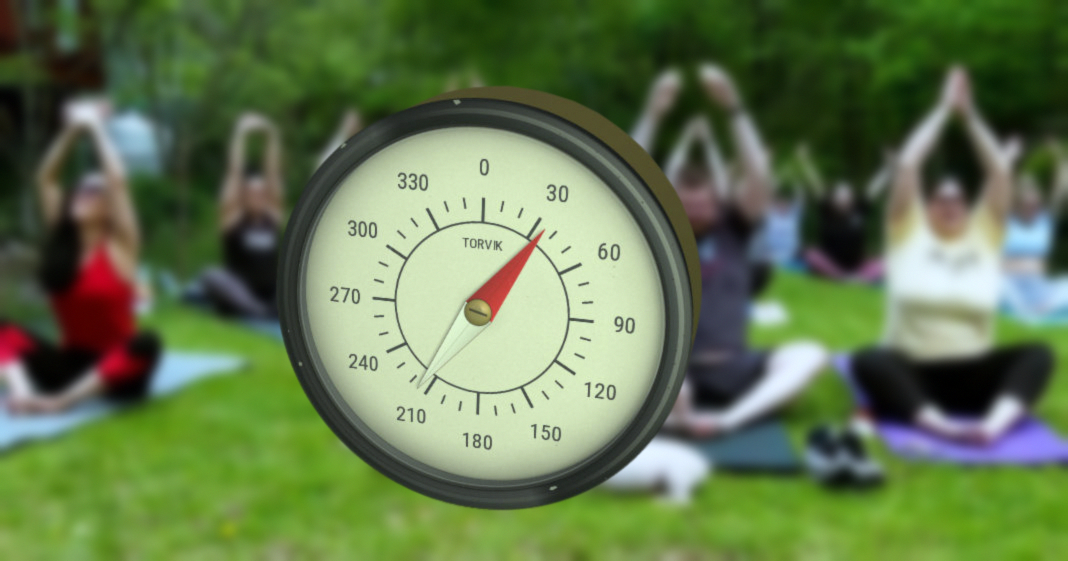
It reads 35; °
